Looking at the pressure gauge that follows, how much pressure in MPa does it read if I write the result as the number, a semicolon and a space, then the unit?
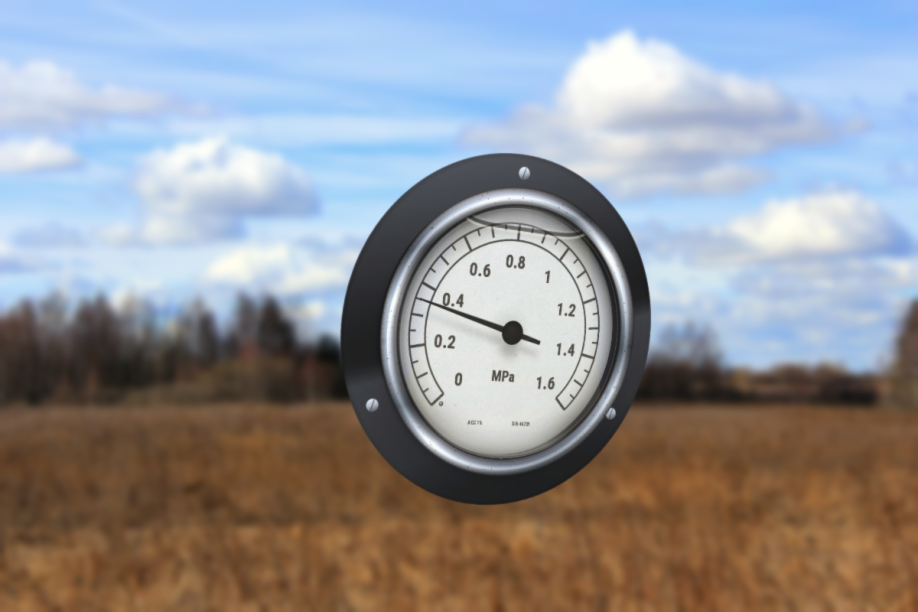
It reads 0.35; MPa
